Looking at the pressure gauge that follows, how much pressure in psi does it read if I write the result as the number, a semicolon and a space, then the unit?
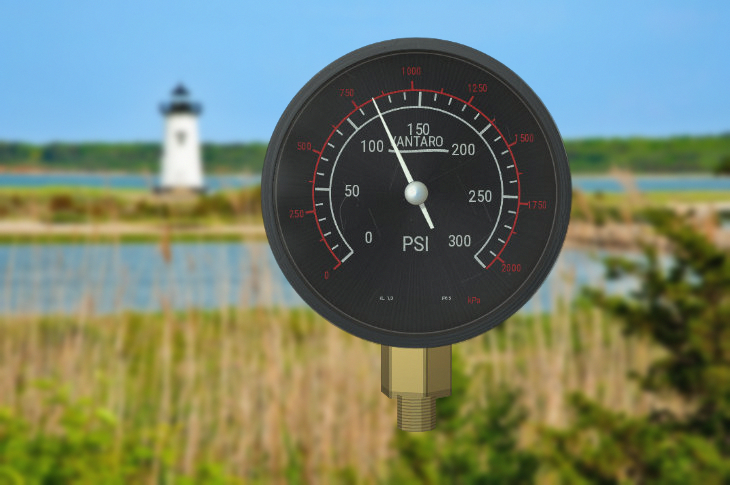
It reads 120; psi
